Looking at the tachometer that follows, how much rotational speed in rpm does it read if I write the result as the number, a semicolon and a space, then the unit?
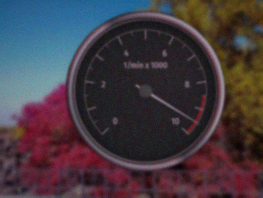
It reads 9500; rpm
